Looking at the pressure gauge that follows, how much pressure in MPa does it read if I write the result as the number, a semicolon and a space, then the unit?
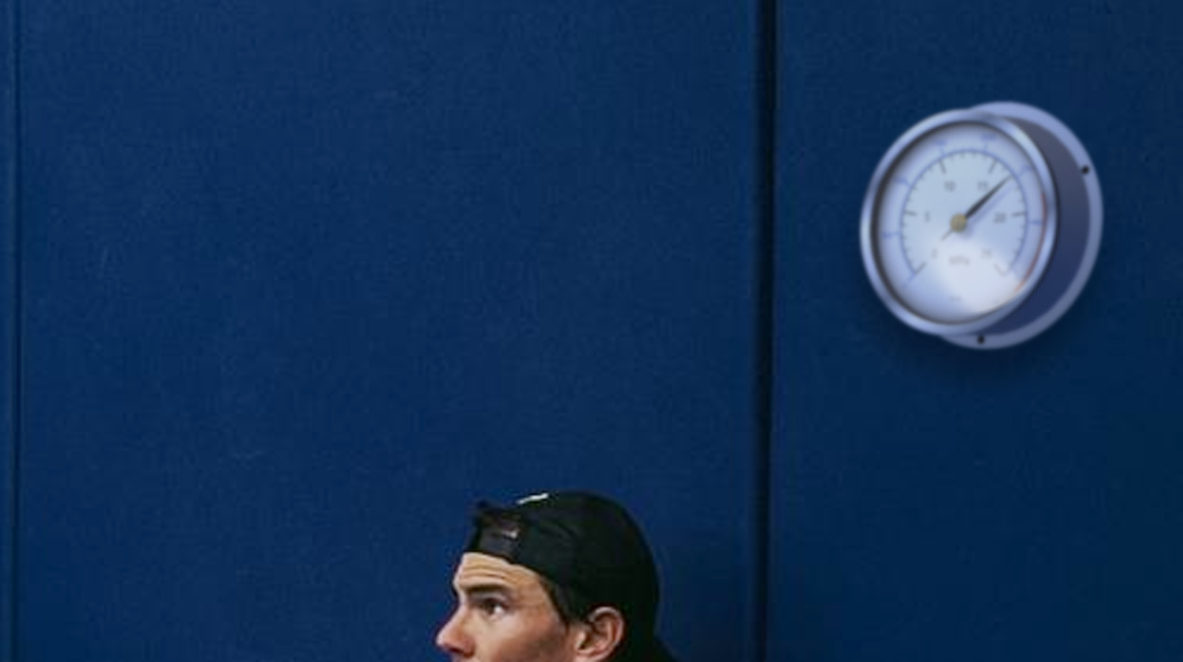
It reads 17; MPa
